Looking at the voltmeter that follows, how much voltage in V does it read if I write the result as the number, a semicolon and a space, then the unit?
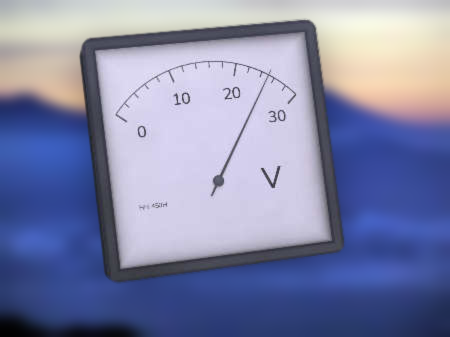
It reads 25; V
